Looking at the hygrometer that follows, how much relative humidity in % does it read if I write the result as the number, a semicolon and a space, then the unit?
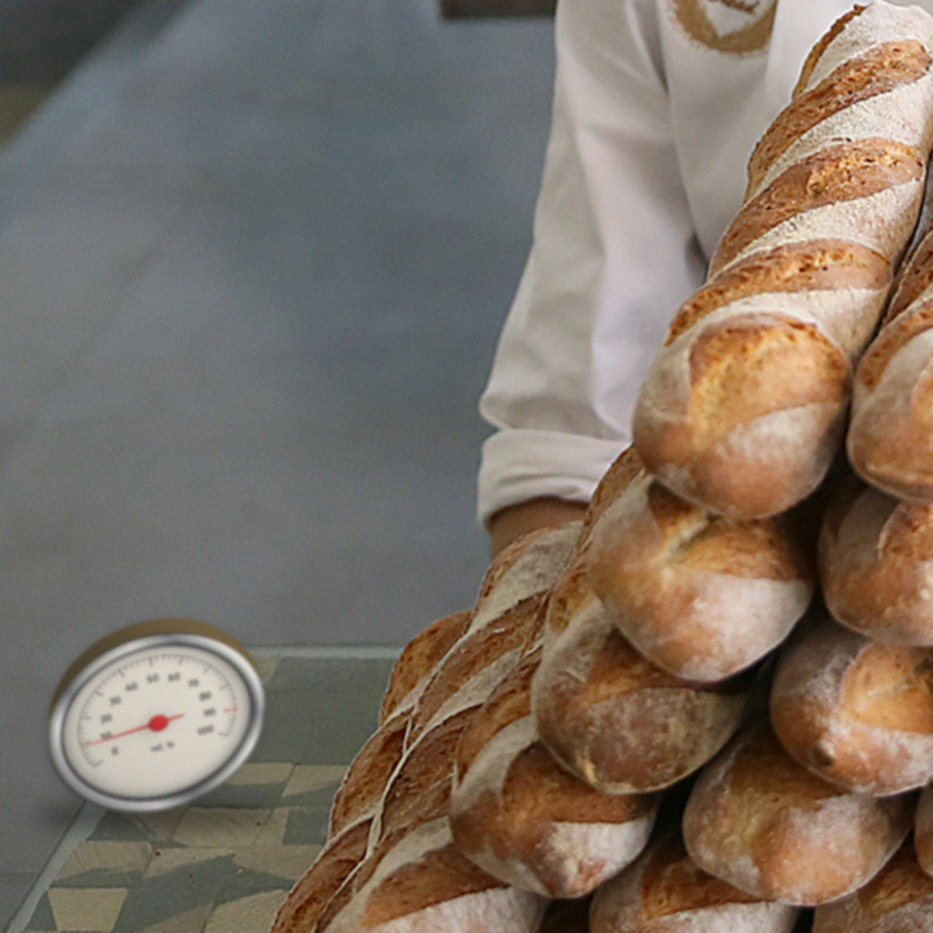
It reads 10; %
